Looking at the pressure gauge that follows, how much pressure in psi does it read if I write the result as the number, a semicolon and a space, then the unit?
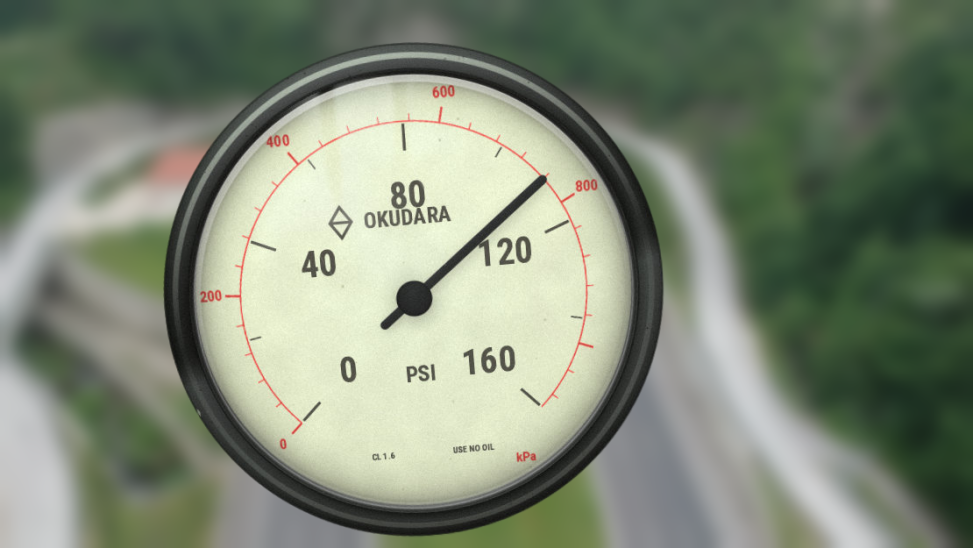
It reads 110; psi
